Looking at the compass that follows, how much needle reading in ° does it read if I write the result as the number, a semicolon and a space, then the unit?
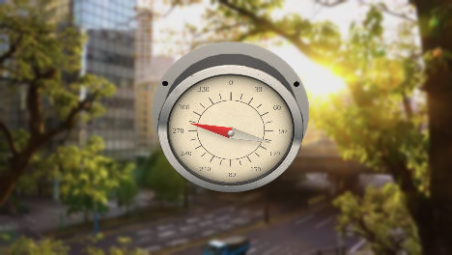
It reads 285; °
